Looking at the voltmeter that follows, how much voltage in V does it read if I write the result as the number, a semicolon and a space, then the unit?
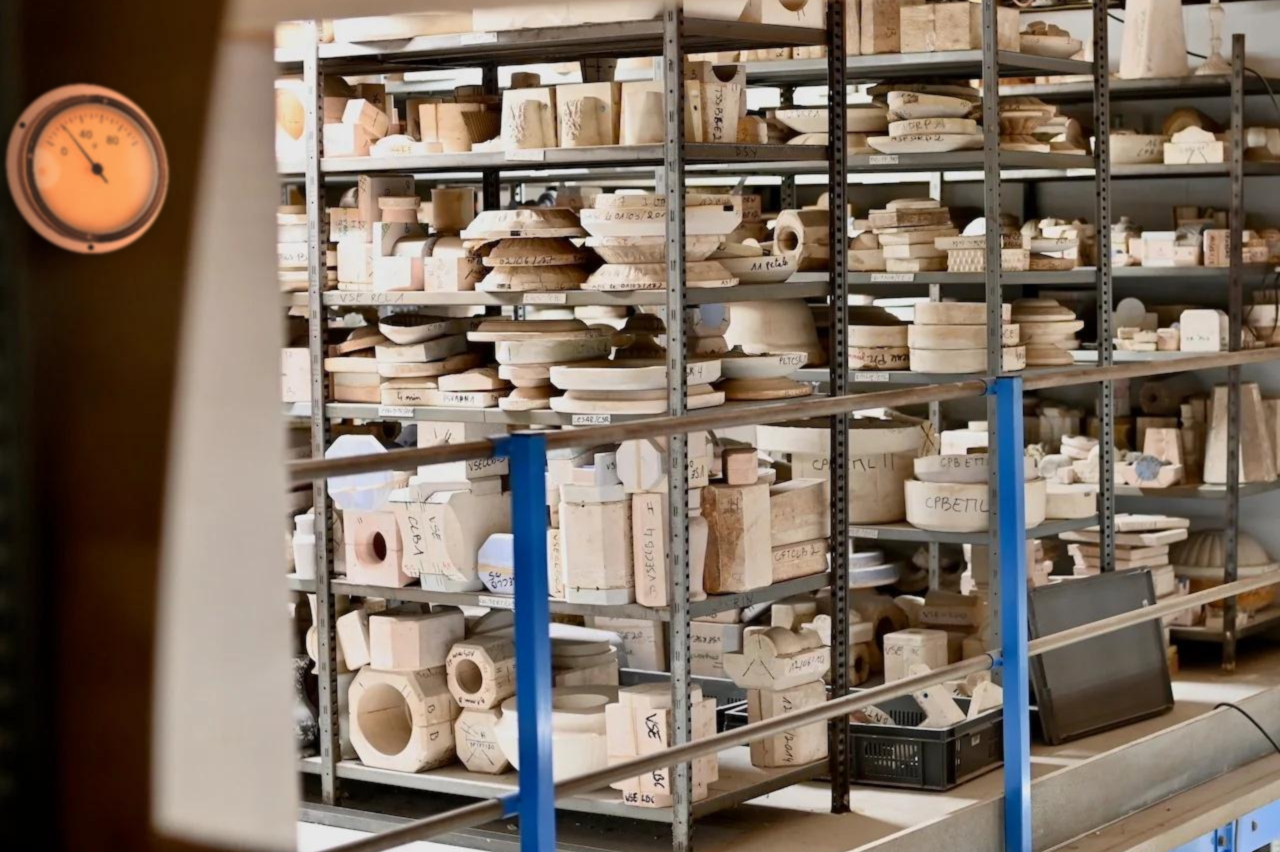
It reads 20; V
